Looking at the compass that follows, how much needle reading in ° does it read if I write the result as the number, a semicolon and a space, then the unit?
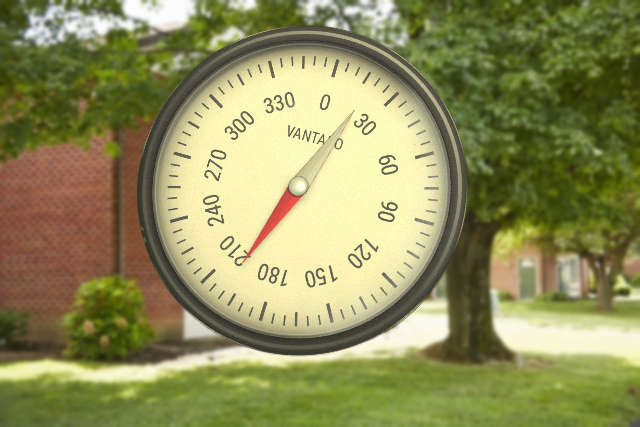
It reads 200; °
